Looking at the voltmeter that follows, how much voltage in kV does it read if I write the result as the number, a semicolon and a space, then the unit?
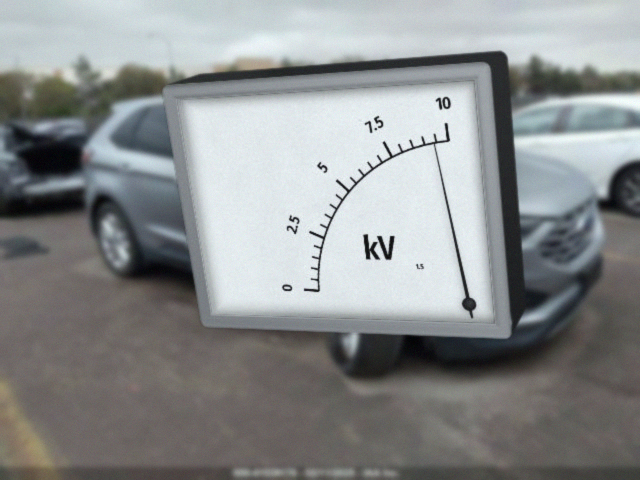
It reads 9.5; kV
